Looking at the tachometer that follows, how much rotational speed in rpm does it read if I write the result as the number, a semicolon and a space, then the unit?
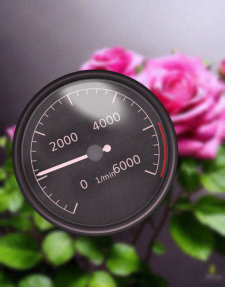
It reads 1100; rpm
